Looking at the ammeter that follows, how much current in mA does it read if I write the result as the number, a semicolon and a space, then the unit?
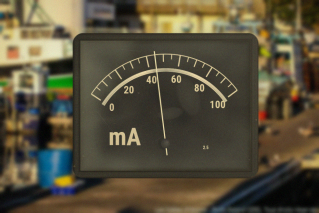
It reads 45; mA
